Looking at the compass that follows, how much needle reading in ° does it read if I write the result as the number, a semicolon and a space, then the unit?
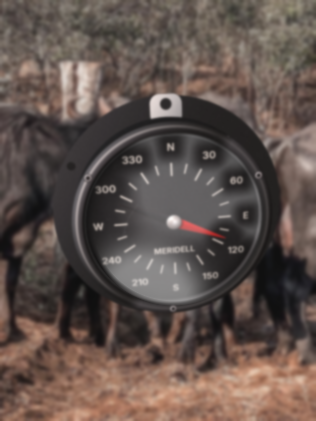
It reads 112.5; °
